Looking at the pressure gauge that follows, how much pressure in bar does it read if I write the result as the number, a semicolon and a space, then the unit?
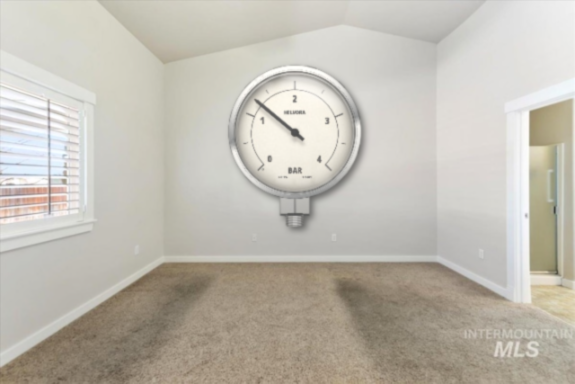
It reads 1.25; bar
